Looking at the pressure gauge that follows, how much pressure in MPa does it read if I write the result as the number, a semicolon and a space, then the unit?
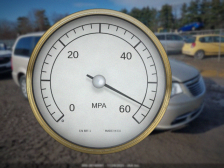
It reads 56; MPa
